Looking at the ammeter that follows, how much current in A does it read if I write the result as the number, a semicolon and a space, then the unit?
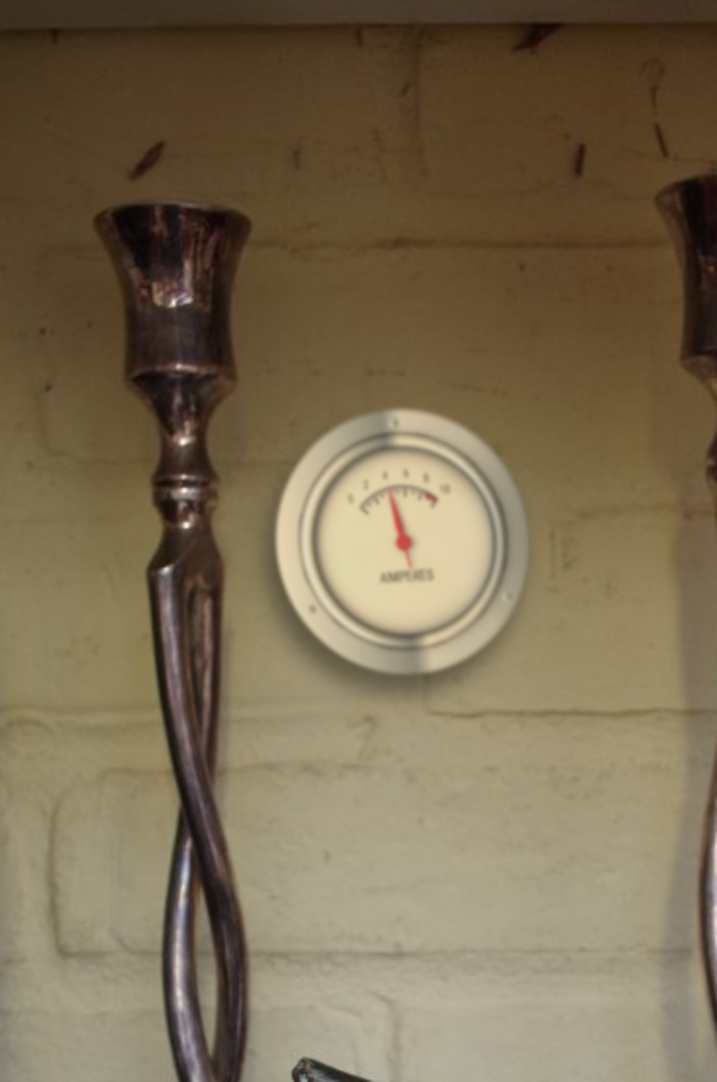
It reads 4; A
